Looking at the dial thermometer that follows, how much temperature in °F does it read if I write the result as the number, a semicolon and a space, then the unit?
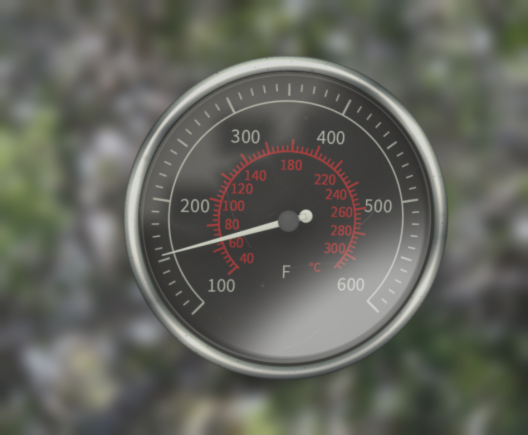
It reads 155; °F
